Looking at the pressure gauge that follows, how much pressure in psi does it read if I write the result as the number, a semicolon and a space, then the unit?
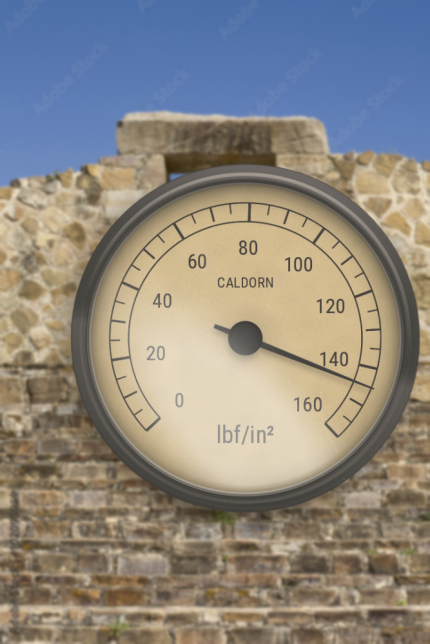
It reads 145; psi
